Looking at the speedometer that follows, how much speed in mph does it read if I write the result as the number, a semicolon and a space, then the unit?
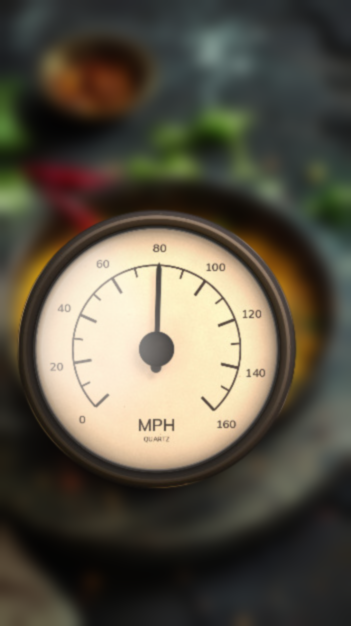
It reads 80; mph
